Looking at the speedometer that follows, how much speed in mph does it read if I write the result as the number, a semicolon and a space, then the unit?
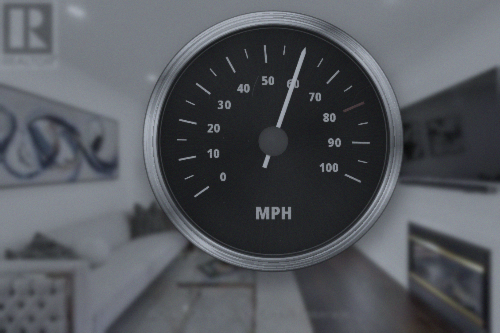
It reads 60; mph
